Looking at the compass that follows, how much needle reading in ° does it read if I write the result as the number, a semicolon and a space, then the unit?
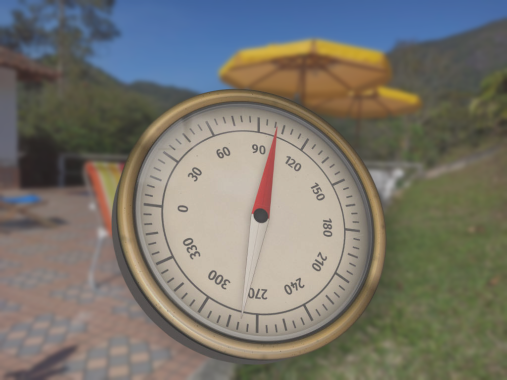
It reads 100; °
